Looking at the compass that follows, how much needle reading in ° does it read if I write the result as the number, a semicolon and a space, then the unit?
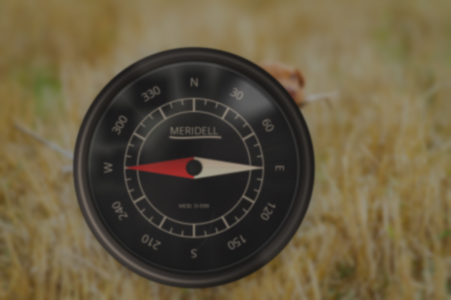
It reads 270; °
